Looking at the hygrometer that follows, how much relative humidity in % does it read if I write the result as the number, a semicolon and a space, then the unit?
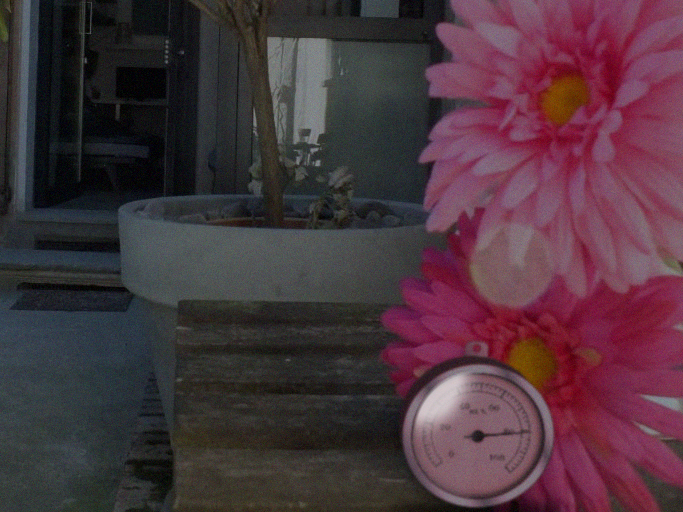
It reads 80; %
